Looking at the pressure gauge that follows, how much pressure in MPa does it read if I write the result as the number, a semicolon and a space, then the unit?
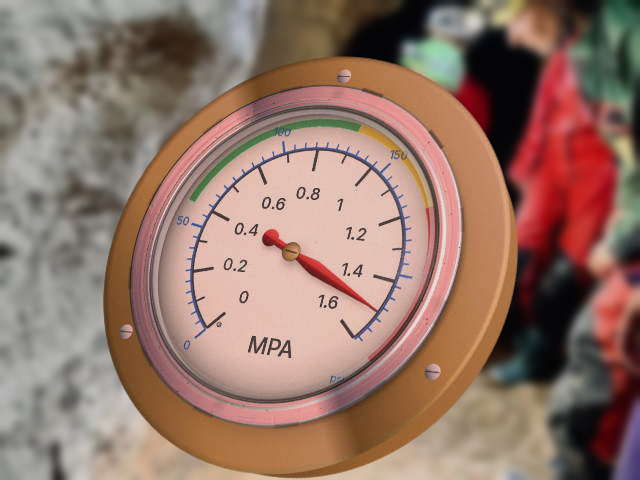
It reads 1.5; MPa
